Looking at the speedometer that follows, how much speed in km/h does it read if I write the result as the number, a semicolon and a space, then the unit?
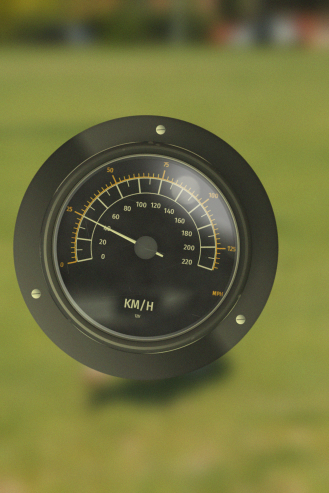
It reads 40; km/h
